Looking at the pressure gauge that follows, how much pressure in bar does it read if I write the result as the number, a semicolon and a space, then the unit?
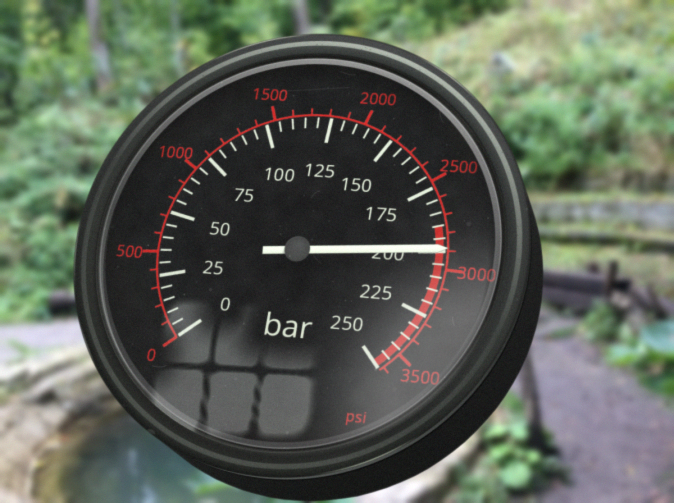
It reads 200; bar
